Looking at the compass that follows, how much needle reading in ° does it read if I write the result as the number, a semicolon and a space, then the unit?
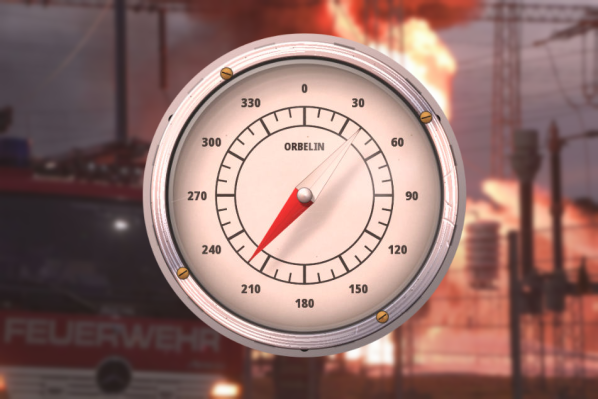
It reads 220; °
